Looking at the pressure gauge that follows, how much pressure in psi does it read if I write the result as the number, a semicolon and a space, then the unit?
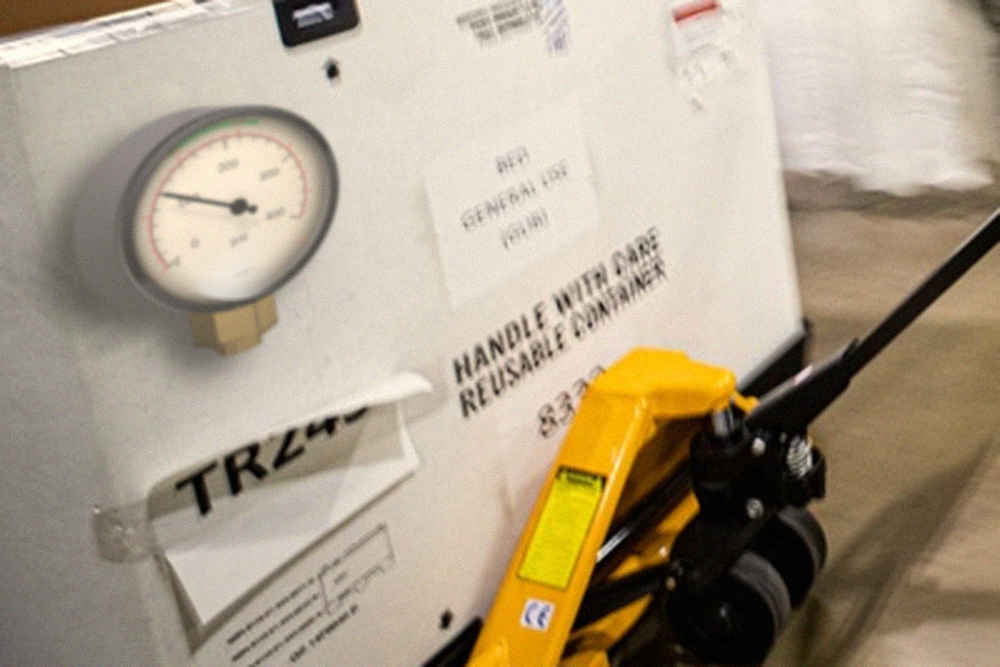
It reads 100; psi
